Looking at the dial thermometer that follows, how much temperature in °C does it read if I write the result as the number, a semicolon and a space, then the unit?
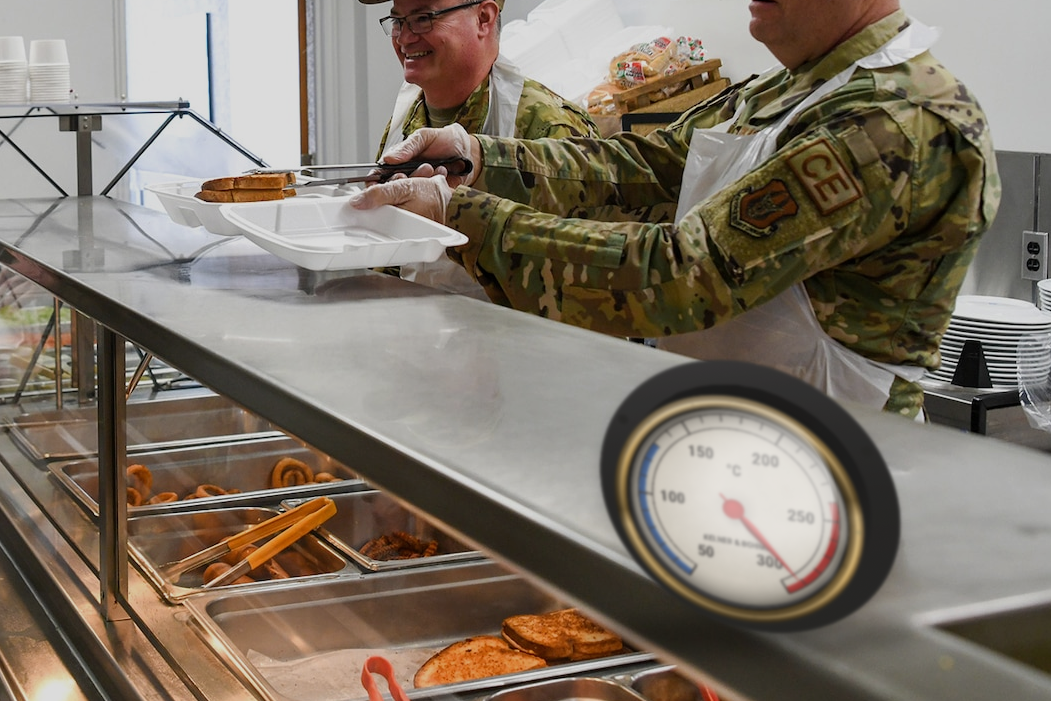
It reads 290; °C
